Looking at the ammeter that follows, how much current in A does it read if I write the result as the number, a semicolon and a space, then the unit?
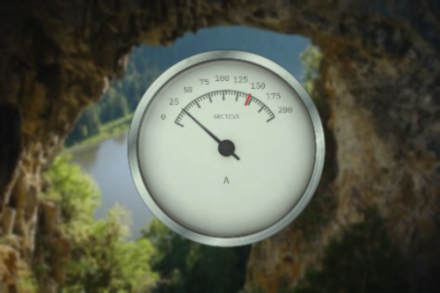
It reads 25; A
